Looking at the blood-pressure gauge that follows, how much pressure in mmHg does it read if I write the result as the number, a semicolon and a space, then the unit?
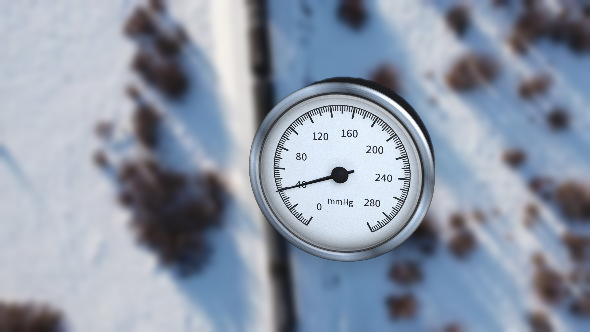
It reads 40; mmHg
